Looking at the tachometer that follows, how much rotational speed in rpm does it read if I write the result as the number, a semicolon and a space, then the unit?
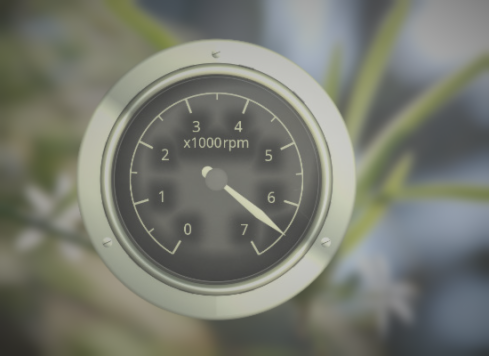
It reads 6500; rpm
